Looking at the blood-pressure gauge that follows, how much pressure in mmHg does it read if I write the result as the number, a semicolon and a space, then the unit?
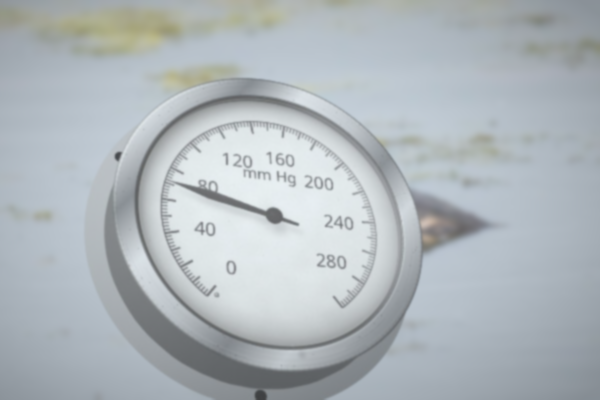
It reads 70; mmHg
